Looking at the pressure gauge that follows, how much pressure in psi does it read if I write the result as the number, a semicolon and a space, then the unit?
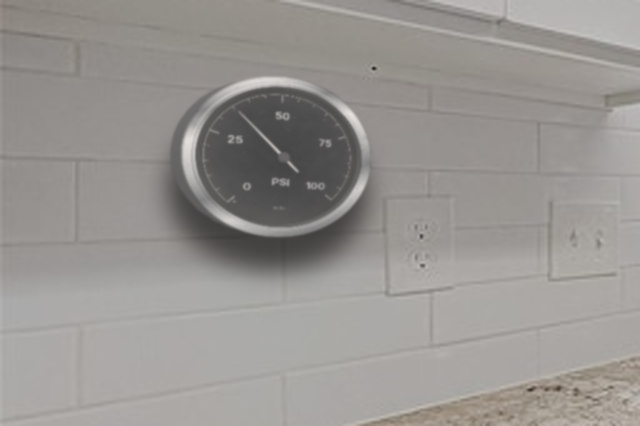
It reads 35; psi
